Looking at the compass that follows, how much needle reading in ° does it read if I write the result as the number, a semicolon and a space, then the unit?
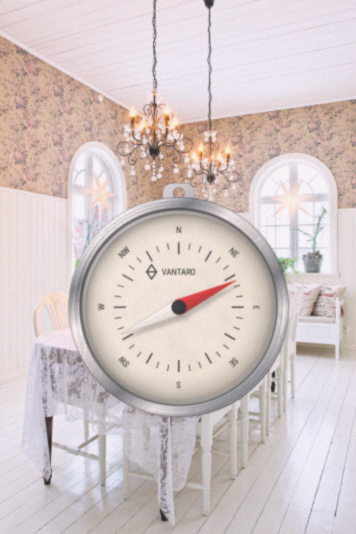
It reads 65; °
